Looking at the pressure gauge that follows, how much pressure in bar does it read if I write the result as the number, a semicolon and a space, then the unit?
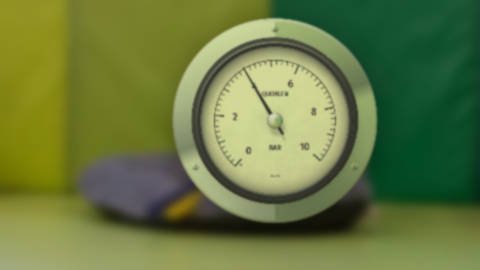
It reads 4; bar
